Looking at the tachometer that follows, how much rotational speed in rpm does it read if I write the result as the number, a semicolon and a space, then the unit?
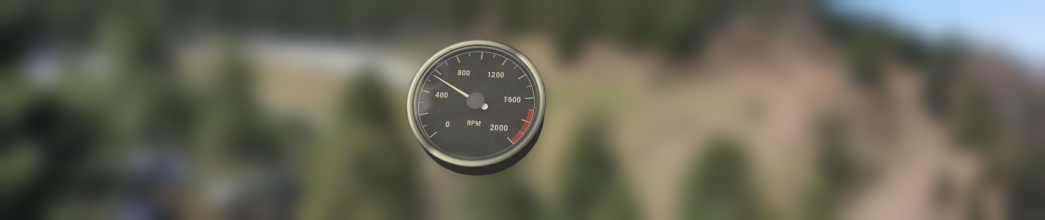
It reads 550; rpm
